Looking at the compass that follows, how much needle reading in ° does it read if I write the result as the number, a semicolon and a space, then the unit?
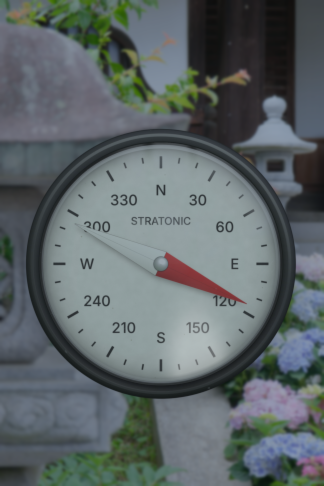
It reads 115; °
